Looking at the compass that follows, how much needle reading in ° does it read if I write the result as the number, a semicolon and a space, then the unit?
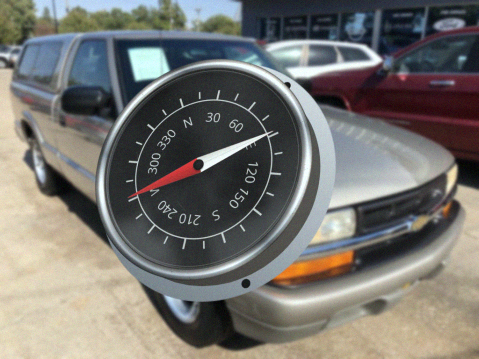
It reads 270; °
